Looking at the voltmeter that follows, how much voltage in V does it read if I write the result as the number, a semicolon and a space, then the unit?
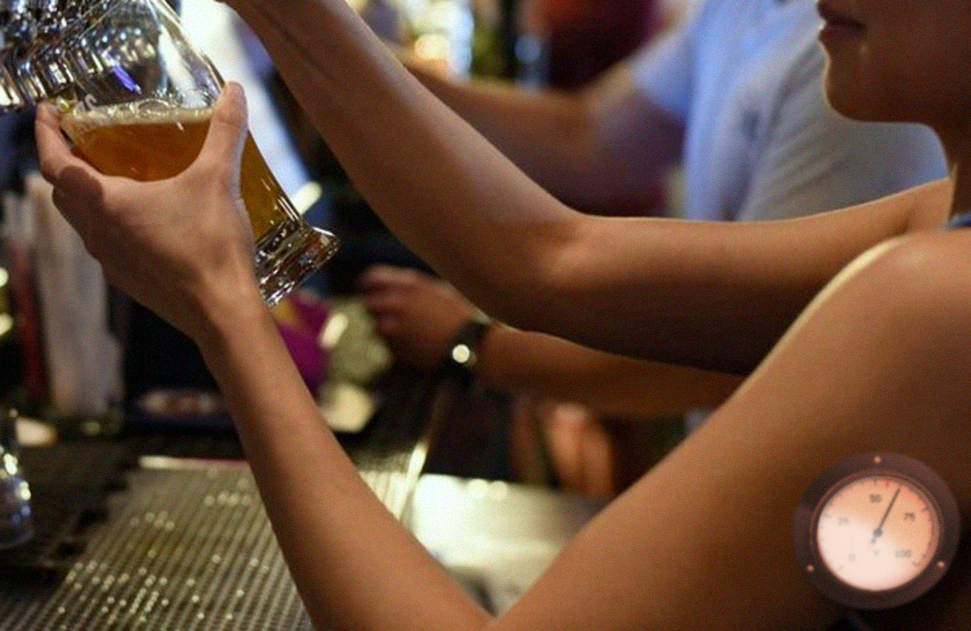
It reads 60; V
